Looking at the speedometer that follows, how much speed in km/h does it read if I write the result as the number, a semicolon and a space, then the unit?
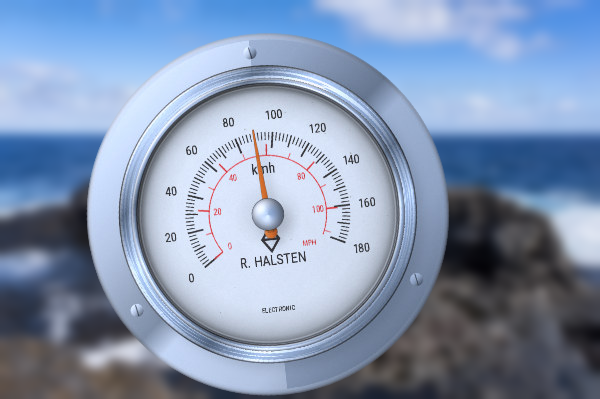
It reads 90; km/h
